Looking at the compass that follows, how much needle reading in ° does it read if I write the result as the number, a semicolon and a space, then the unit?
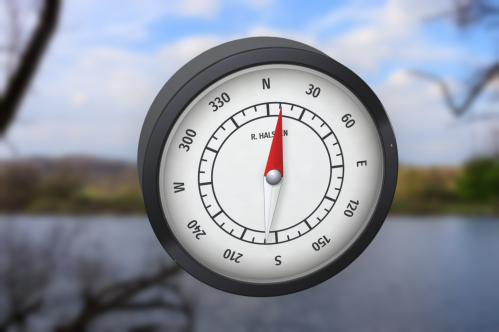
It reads 10; °
